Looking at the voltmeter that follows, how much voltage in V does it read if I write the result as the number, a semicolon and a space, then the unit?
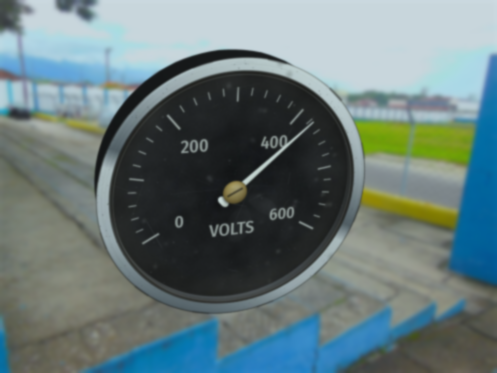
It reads 420; V
